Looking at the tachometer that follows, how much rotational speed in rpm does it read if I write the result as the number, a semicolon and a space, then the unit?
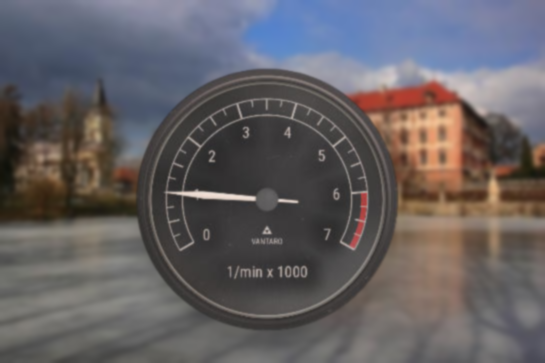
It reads 1000; rpm
